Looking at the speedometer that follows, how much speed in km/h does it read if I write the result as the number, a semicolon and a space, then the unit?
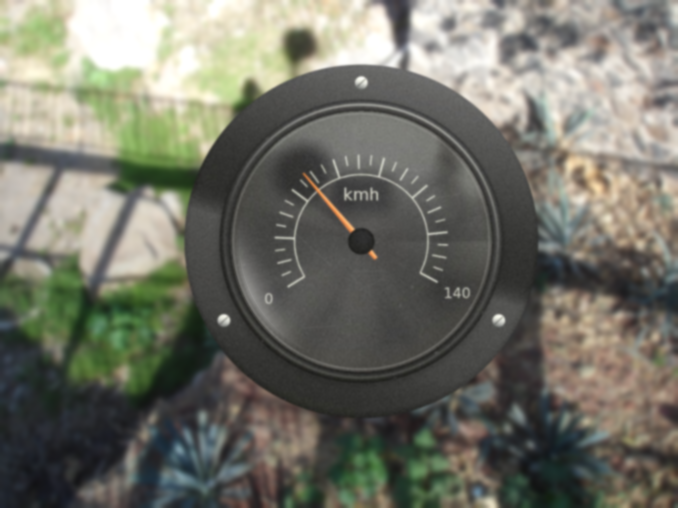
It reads 47.5; km/h
